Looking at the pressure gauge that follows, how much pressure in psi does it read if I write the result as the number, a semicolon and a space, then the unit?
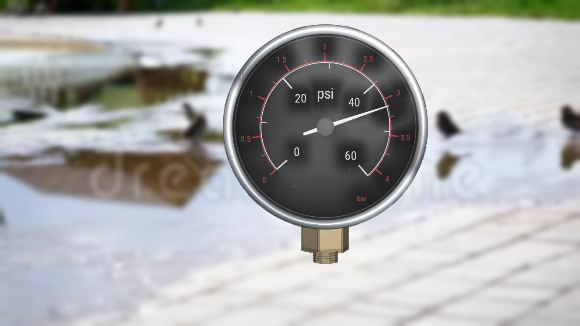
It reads 45; psi
